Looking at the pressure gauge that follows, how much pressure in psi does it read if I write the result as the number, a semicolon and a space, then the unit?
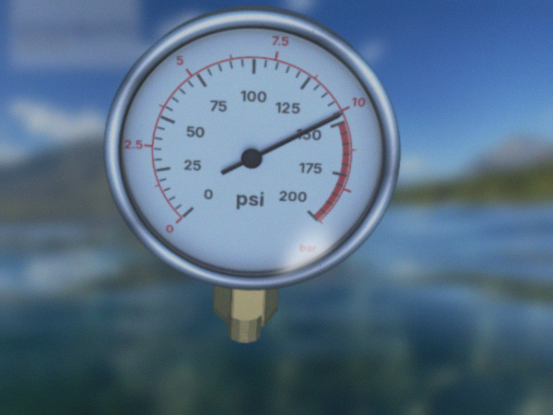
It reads 145; psi
